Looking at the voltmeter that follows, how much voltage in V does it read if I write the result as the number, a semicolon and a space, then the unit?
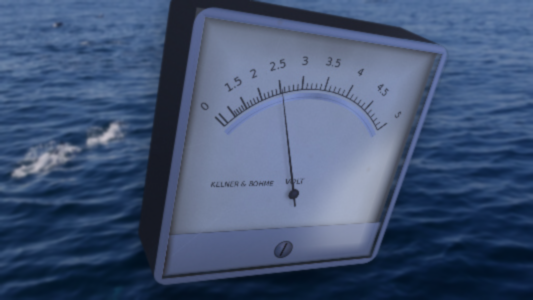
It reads 2.5; V
